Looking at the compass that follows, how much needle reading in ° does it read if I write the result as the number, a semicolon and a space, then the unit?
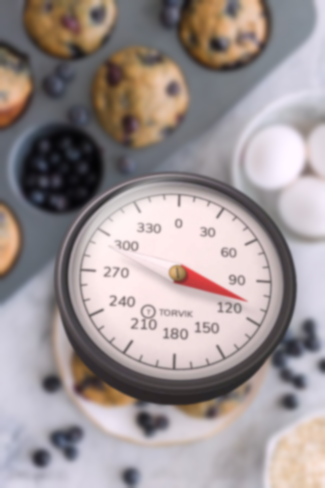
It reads 110; °
